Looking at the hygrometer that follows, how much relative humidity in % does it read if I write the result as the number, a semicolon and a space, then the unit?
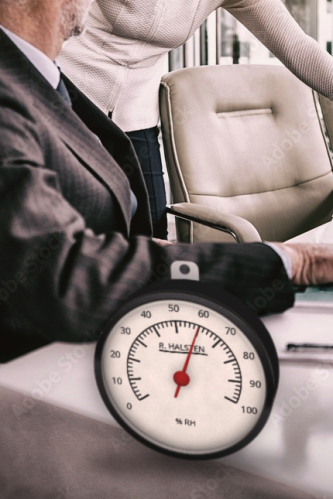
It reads 60; %
